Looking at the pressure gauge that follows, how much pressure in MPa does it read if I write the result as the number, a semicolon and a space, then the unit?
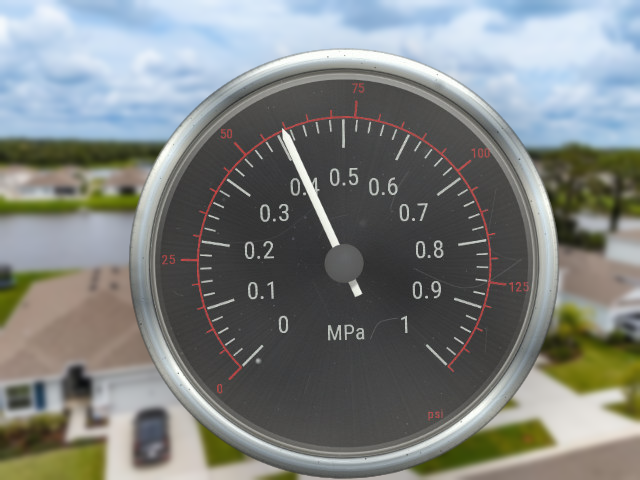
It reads 0.41; MPa
